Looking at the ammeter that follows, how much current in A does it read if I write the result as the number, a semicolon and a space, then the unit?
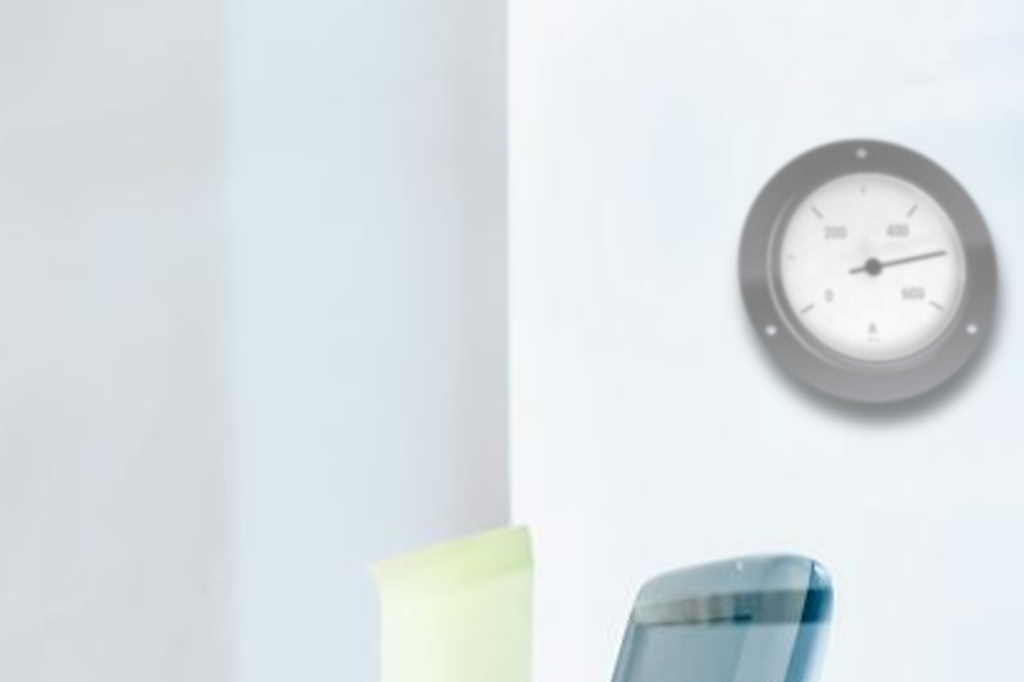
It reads 500; A
